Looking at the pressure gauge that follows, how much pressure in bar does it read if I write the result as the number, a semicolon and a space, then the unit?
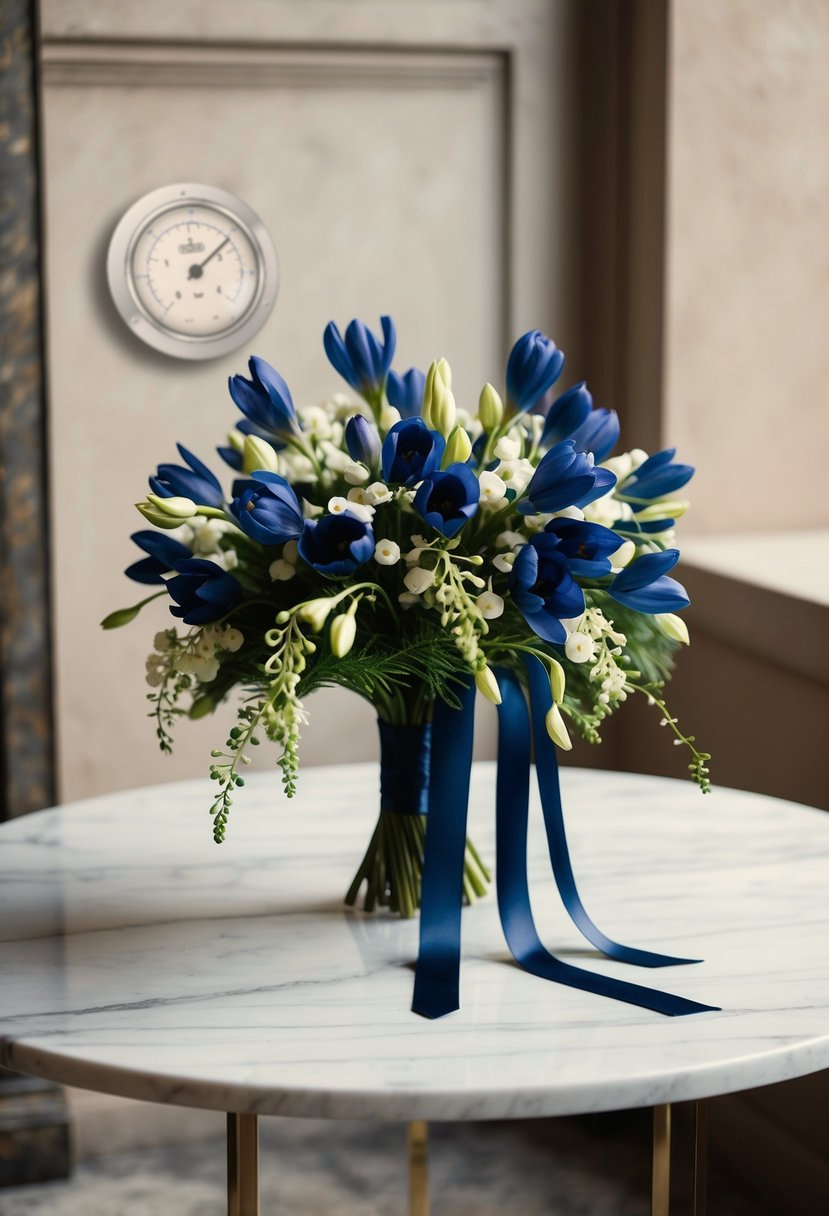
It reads 2.8; bar
